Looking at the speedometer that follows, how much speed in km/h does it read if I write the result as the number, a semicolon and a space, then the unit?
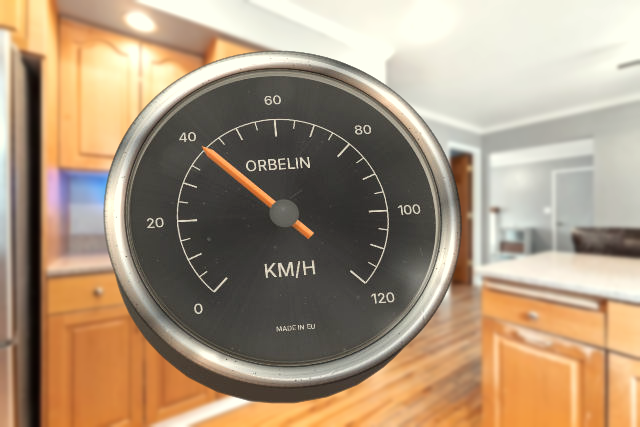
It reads 40; km/h
